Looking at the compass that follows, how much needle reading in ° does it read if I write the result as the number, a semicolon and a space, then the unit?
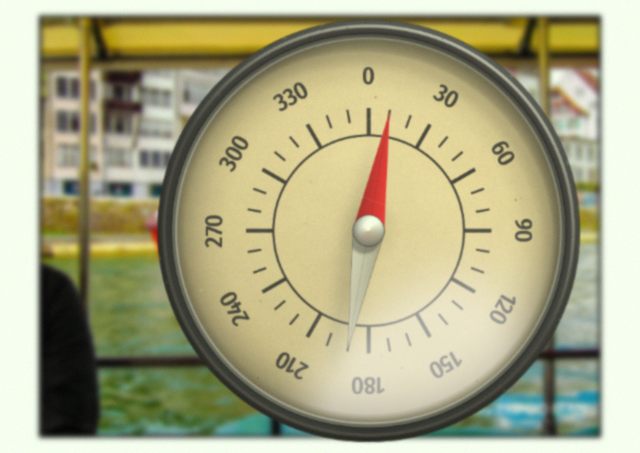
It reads 10; °
